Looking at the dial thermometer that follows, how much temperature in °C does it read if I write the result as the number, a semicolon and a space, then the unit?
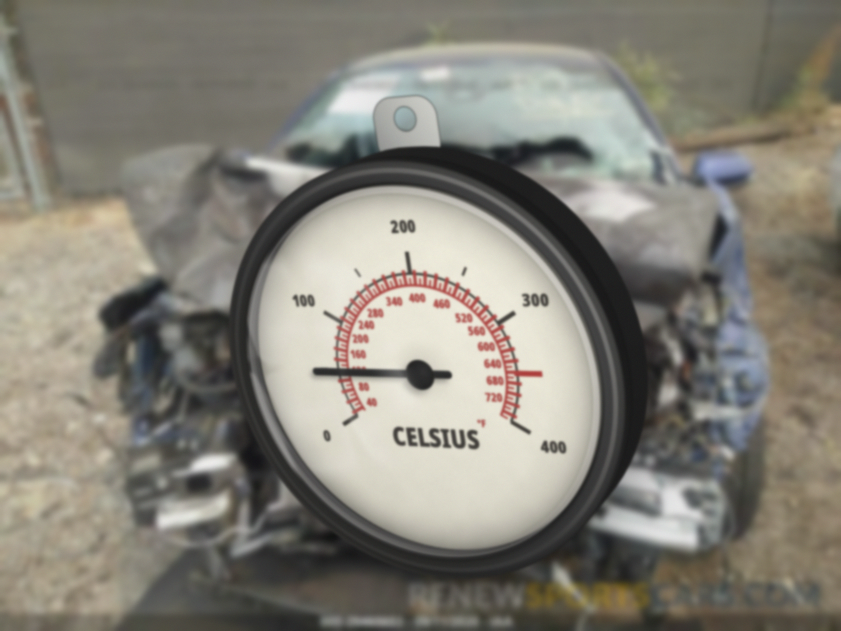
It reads 50; °C
